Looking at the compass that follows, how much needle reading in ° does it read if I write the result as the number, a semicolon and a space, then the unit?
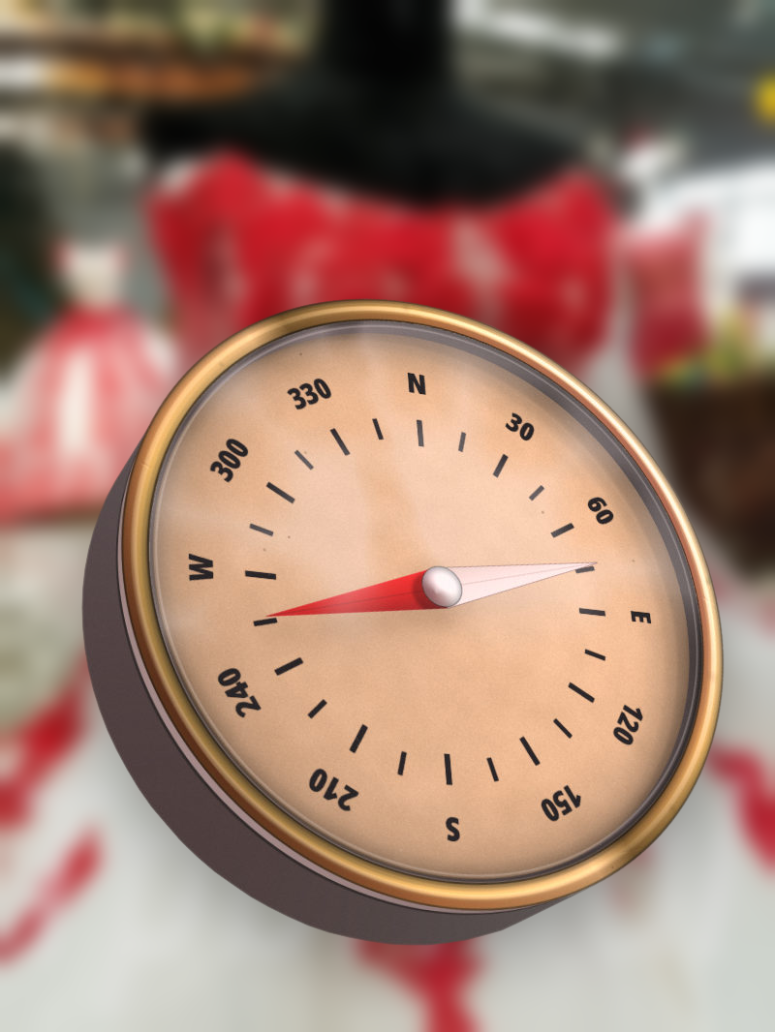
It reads 255; °
